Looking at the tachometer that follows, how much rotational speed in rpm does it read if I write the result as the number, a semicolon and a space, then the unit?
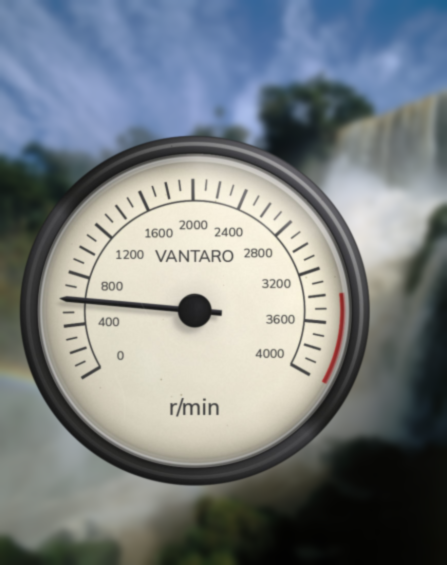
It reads 600; rpm
